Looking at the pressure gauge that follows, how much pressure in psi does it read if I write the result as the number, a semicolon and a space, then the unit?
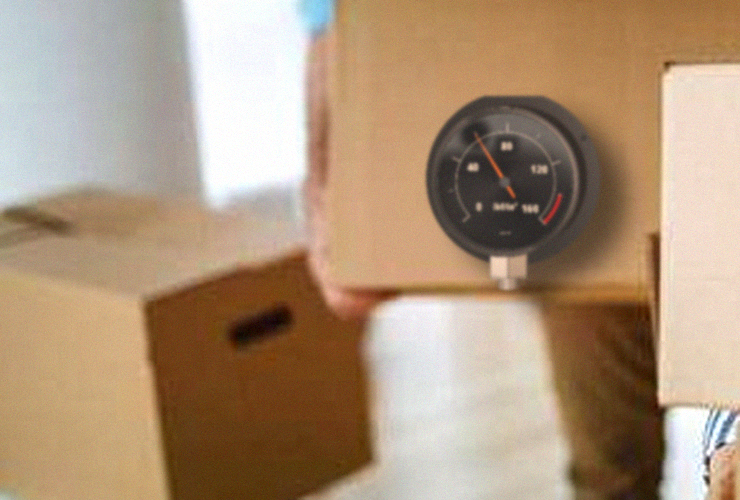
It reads 60; psi
